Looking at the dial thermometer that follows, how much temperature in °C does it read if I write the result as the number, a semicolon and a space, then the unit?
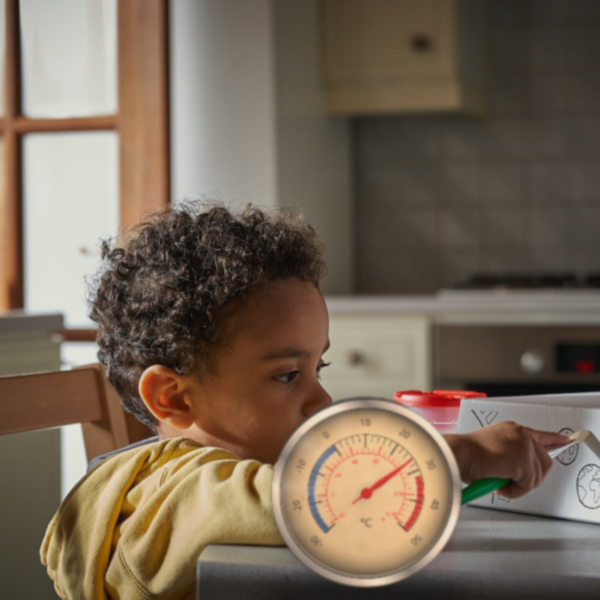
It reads 26; °C
